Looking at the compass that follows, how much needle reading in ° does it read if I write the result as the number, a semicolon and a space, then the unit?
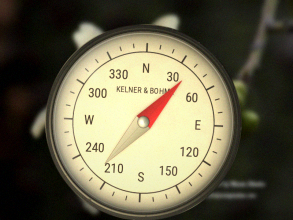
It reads 40; °
